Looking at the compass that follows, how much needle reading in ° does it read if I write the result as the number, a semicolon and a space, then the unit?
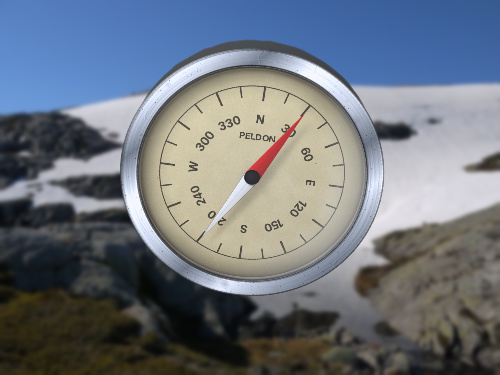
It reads 30; °
